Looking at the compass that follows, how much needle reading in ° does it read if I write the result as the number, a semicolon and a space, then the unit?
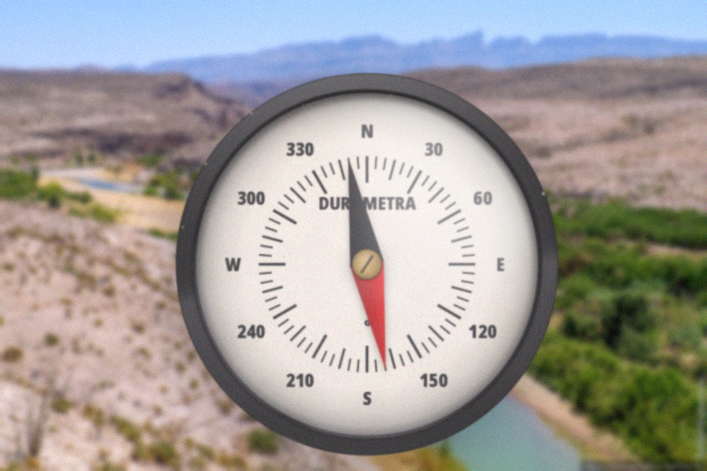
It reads 170; °
